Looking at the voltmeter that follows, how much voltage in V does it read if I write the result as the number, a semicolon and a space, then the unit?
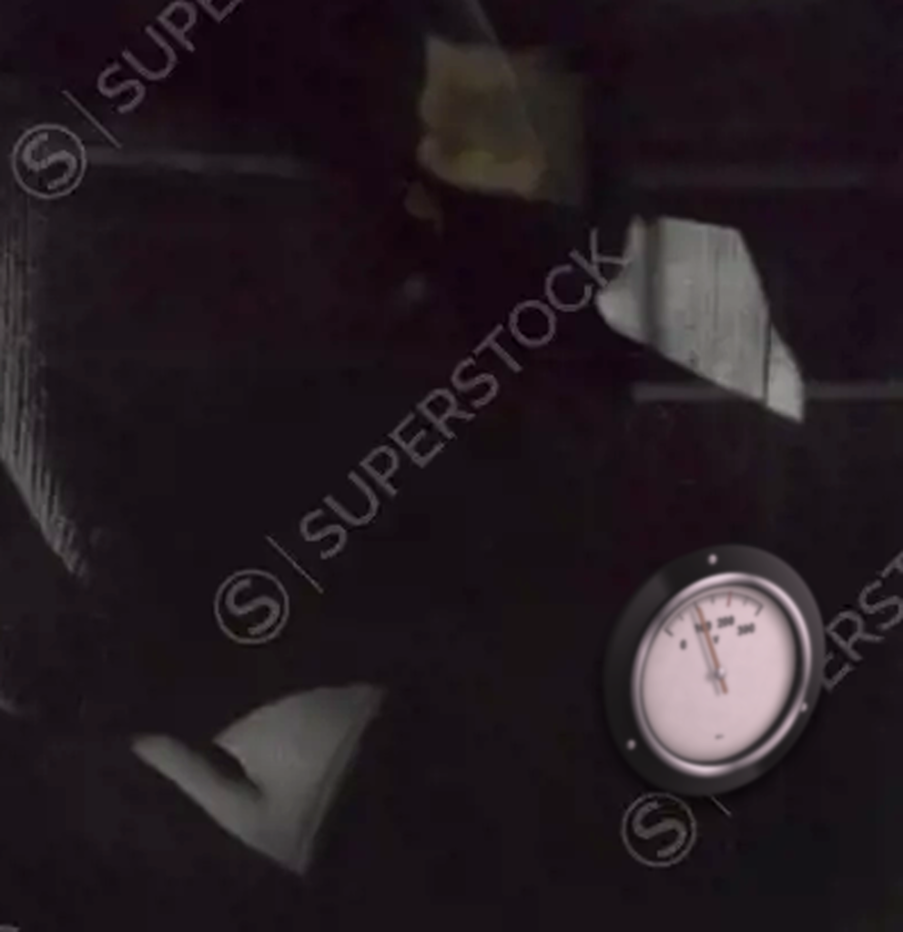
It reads 100; V
